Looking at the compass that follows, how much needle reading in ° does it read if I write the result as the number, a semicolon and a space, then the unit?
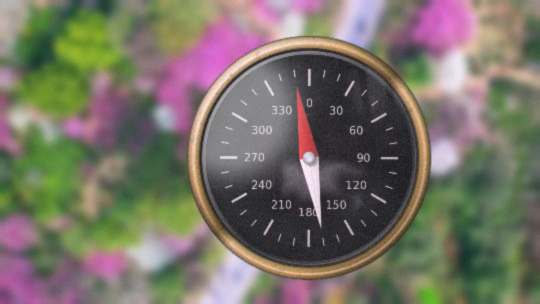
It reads 350; °
